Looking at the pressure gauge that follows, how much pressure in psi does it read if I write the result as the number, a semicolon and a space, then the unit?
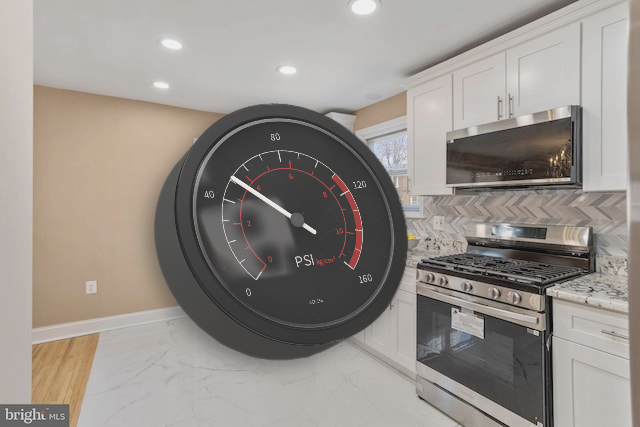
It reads 50; psi
